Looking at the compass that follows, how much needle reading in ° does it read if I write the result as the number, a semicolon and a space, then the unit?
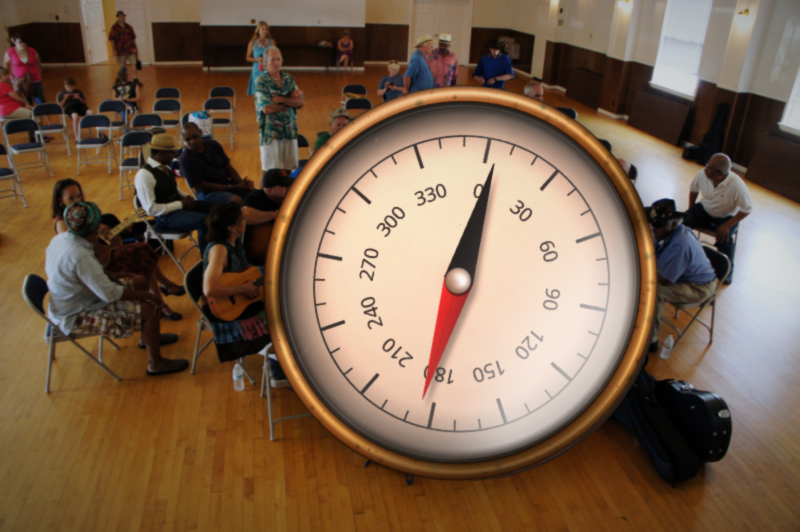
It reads 185; °
